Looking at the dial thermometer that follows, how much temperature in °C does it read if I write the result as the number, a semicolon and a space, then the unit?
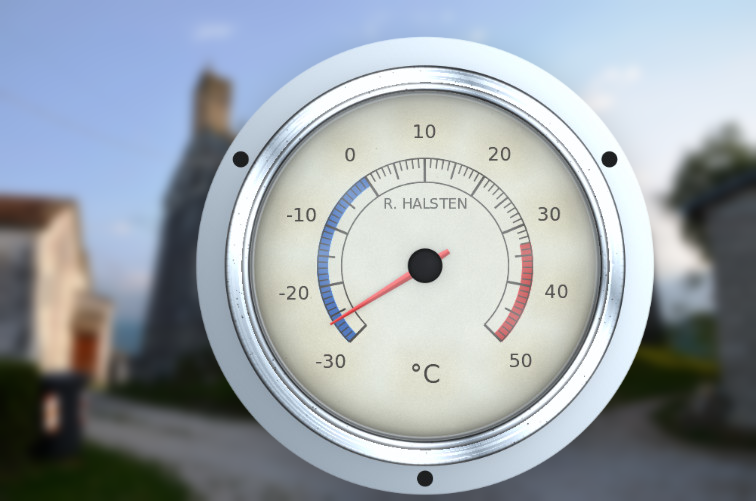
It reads -26; °C
